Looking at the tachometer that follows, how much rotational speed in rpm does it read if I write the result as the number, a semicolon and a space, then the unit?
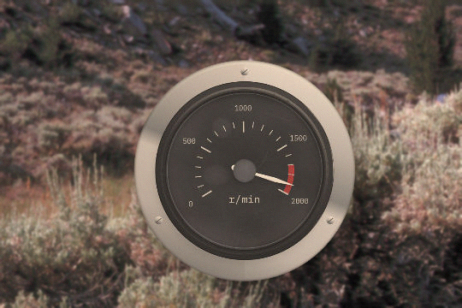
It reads 1900; rpm
